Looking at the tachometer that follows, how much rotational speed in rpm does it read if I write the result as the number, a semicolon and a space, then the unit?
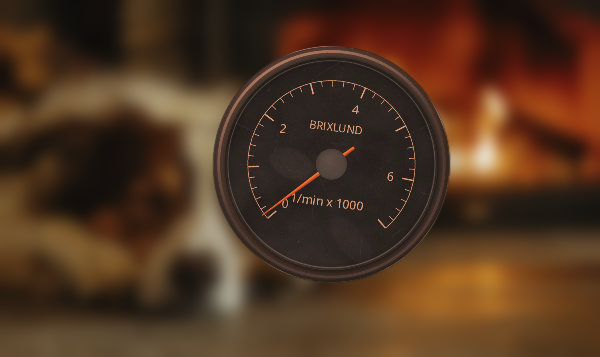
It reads 100; rpm
